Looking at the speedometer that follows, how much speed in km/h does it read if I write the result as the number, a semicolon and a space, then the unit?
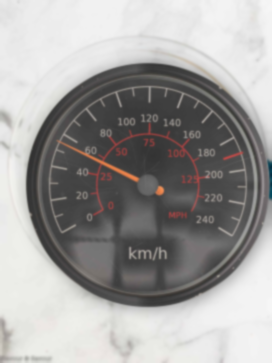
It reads 55; km/h
